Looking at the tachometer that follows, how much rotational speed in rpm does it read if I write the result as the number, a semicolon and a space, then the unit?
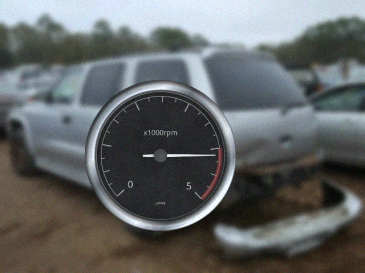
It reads 4125; rpm
